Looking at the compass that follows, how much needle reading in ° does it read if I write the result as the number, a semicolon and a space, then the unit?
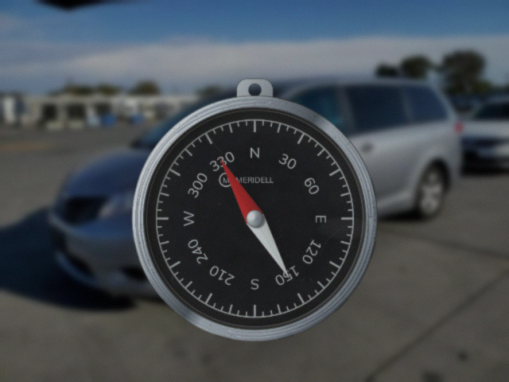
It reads 330; °
